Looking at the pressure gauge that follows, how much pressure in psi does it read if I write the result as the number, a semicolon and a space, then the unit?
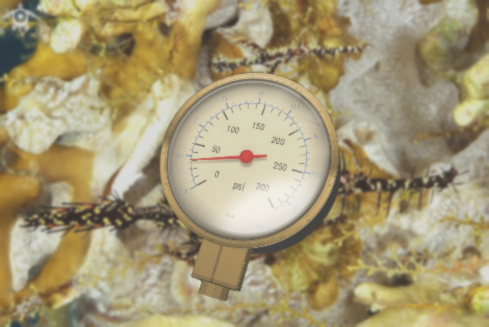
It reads 30; psi
